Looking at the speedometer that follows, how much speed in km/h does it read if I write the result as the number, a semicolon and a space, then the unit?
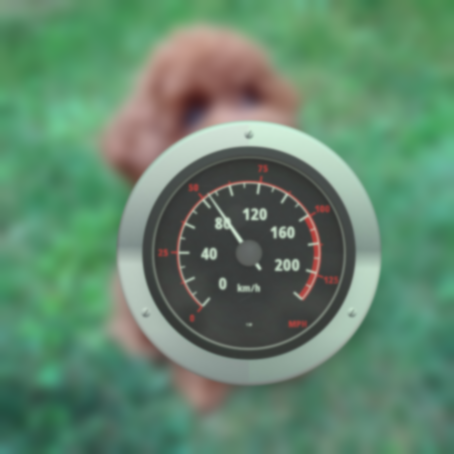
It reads 85; km/h
